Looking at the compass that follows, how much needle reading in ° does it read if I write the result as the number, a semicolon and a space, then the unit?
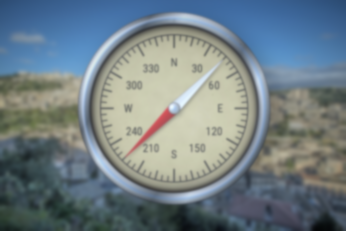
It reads 225; °
